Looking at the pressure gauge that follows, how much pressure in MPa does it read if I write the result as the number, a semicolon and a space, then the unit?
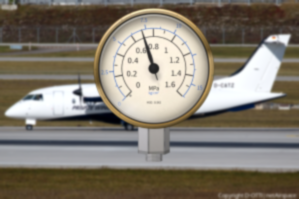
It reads 0.7; MPa
